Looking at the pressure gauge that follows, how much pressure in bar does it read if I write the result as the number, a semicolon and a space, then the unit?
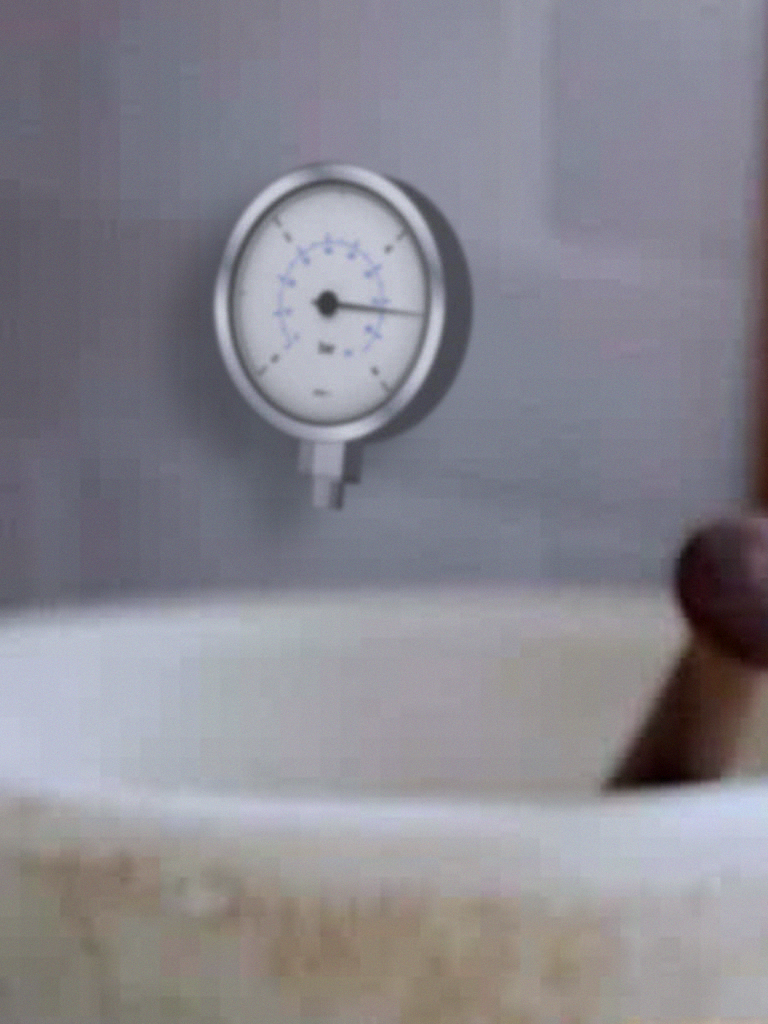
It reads 5; bar
